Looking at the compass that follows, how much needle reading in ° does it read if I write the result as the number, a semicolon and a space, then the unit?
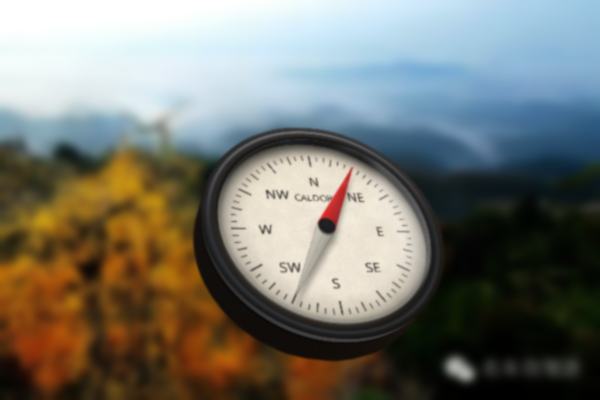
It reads 30; °
